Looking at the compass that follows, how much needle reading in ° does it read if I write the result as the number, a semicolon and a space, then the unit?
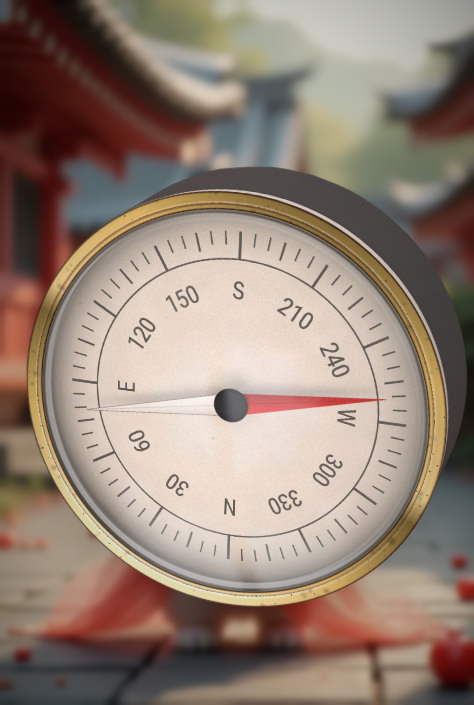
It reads 260; °
